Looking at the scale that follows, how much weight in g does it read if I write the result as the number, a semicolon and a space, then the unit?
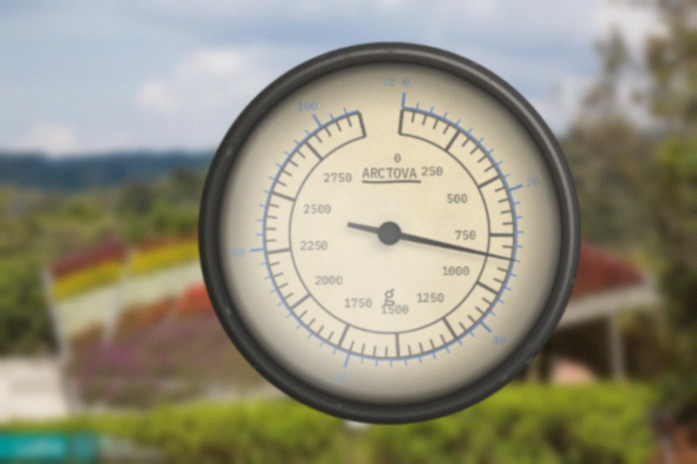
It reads 850; g
